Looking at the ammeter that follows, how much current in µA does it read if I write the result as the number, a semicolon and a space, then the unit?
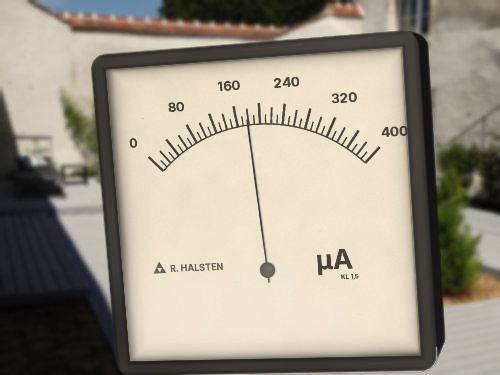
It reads 180; µA
